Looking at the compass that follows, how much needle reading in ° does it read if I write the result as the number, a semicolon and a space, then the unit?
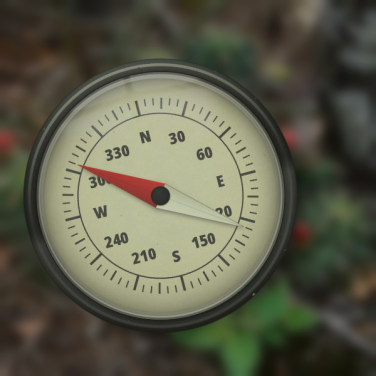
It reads 305; °
